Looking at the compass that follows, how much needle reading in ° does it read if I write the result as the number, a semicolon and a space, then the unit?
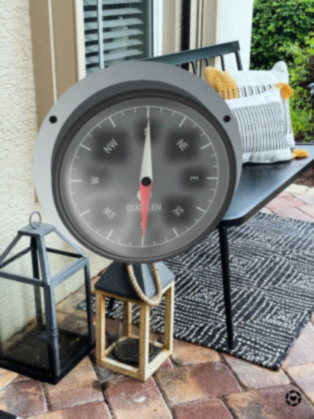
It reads 180; °
